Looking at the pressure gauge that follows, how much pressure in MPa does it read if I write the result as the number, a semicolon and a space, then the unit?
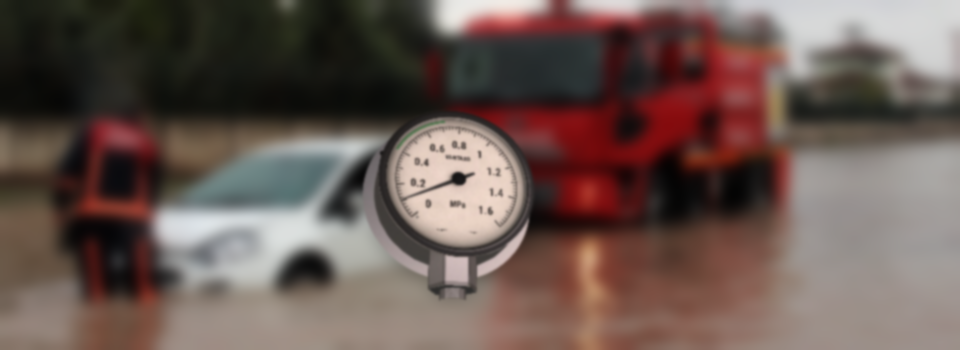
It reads 0.1; MPa
